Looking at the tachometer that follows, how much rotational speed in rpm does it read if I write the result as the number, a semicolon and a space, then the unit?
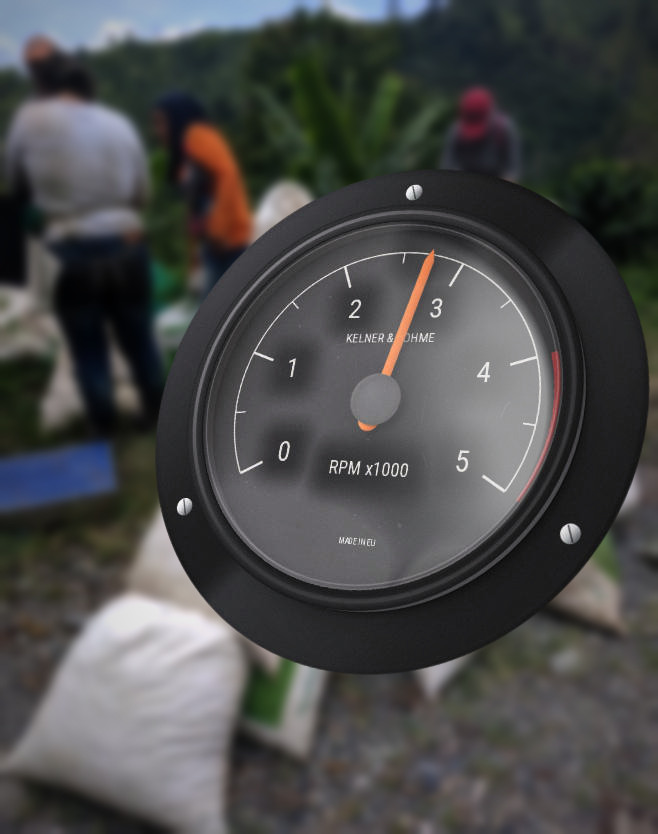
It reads 2750; rpm
